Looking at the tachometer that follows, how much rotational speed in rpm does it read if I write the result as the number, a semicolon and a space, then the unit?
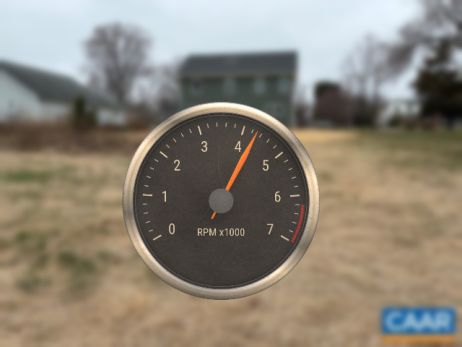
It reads 4300; rpm
